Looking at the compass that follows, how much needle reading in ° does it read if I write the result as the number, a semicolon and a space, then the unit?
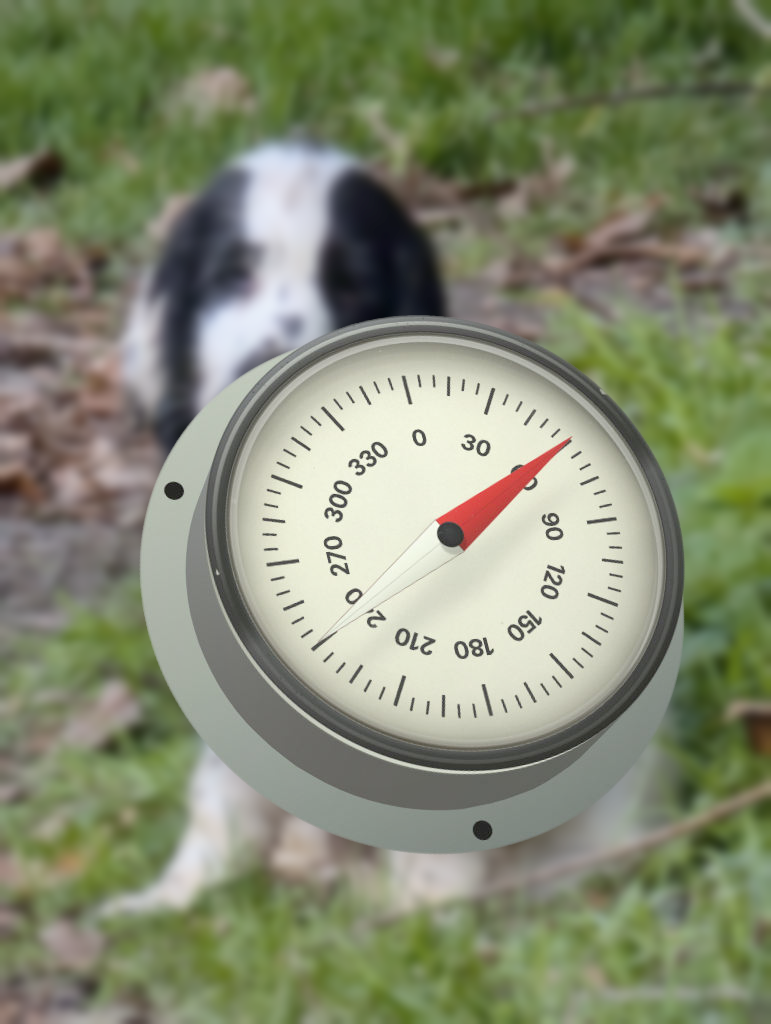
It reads 60; °
